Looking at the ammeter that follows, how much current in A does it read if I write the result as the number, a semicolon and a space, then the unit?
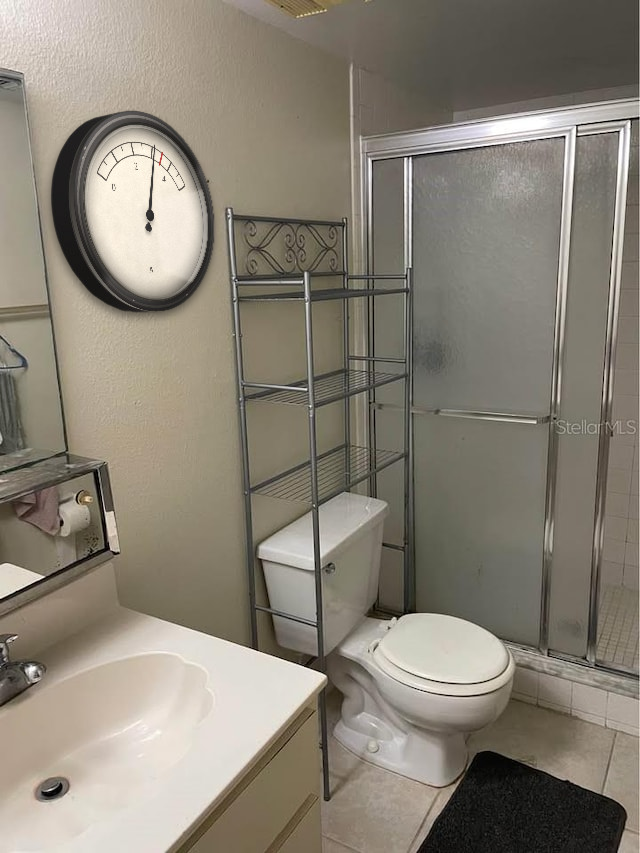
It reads 3; A
